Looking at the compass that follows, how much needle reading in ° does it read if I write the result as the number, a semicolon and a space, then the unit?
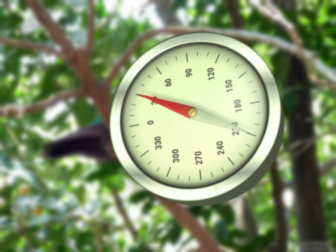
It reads 30; °
